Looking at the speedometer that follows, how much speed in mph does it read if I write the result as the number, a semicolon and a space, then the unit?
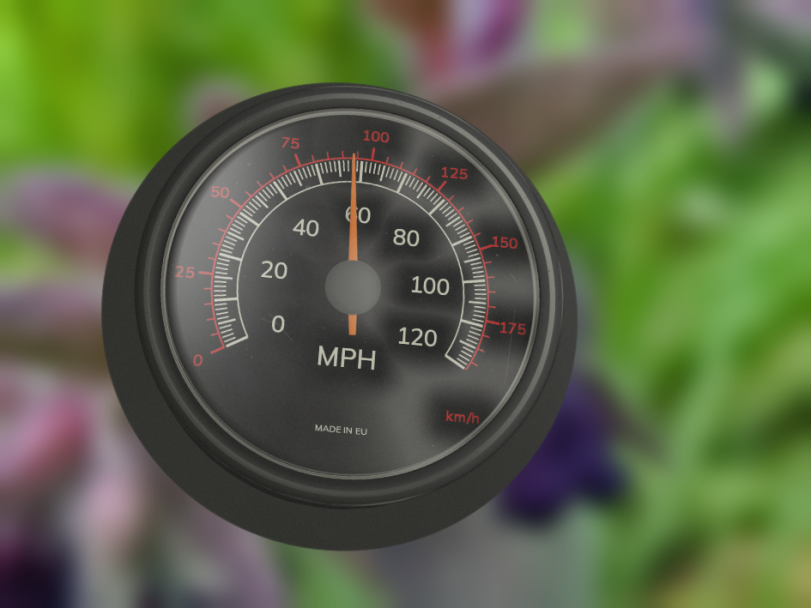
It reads 58; mph
